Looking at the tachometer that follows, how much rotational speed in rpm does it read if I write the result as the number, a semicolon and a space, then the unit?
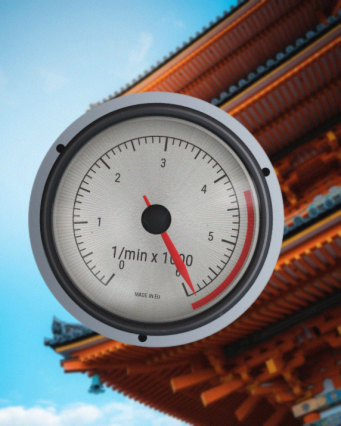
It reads 5900; rpm
